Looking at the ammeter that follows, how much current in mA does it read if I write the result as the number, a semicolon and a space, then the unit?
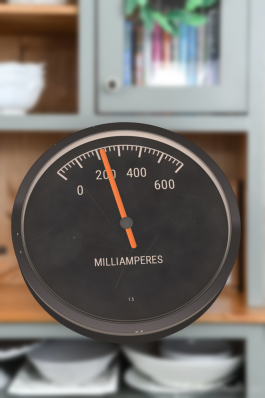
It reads 220; mA
